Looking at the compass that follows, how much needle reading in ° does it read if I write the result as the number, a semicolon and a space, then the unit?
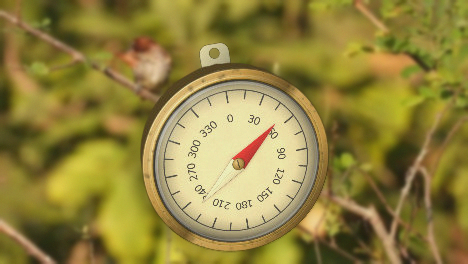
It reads 52.5; °
